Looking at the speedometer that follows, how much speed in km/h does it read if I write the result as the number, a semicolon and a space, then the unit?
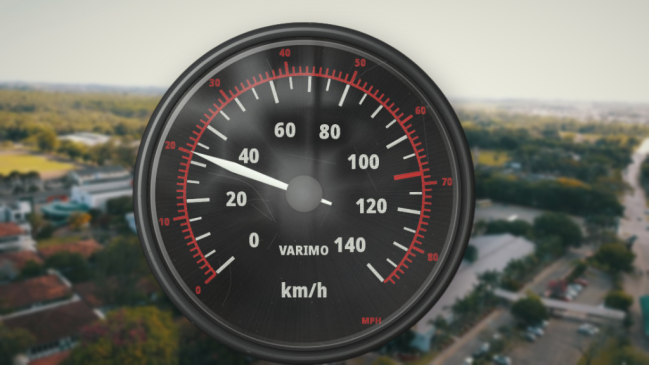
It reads 32.5; km/h
